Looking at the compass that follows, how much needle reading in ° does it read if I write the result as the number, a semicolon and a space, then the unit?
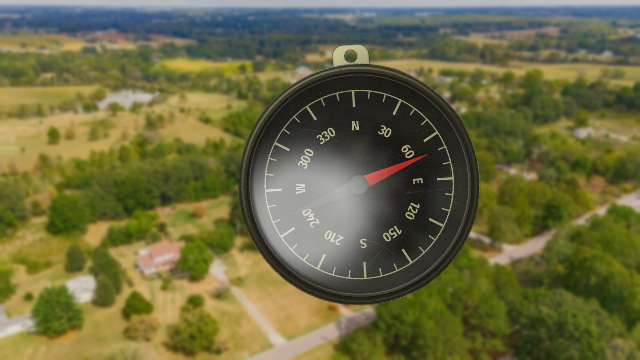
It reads 70; °
